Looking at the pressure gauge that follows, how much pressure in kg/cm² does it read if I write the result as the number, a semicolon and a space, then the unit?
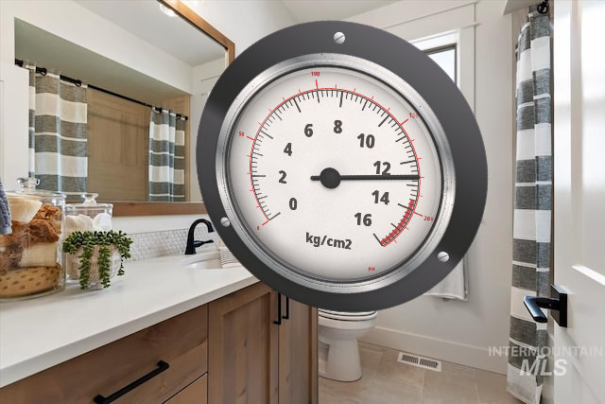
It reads 12.6; kg/cm²
